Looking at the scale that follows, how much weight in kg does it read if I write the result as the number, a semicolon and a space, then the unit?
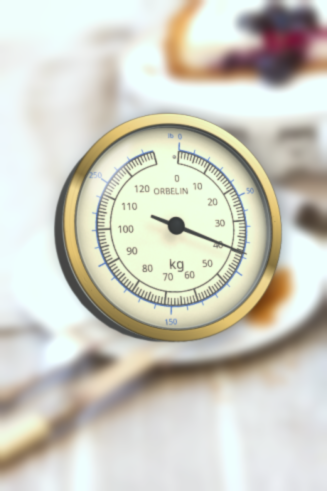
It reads 40; kg
